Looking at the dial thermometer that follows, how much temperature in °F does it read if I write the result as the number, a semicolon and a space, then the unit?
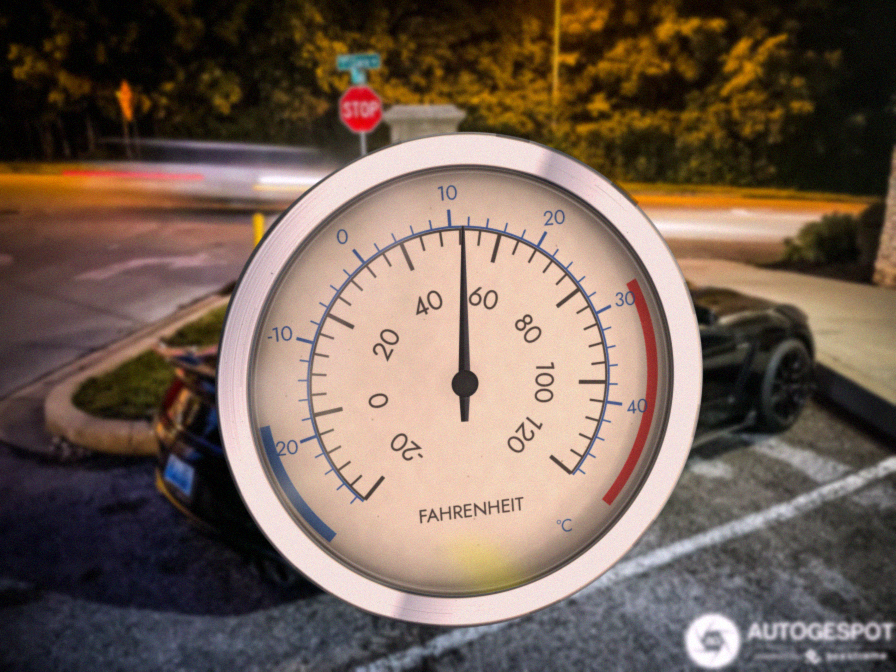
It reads 52; °F
